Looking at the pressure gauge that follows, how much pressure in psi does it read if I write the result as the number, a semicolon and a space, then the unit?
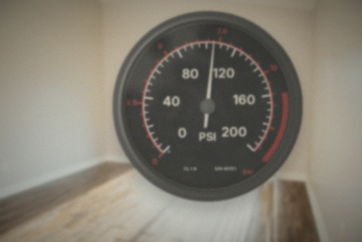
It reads 105; psi
